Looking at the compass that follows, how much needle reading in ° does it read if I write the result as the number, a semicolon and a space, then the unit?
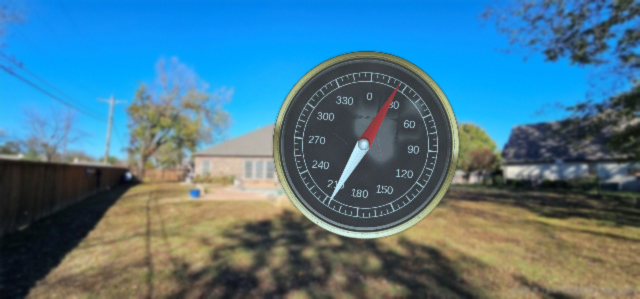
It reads 25; °
